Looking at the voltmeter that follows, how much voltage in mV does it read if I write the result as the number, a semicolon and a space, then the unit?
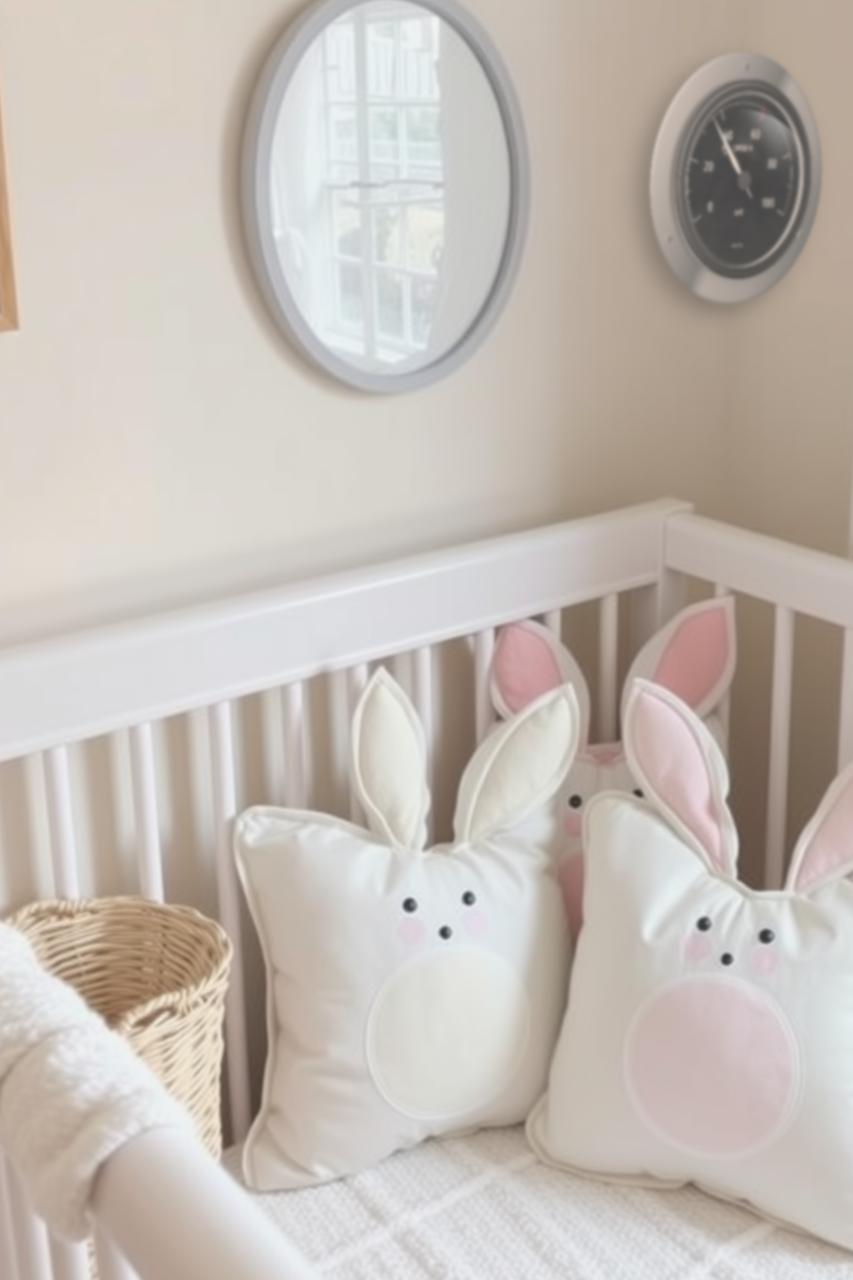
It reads 35; mV
